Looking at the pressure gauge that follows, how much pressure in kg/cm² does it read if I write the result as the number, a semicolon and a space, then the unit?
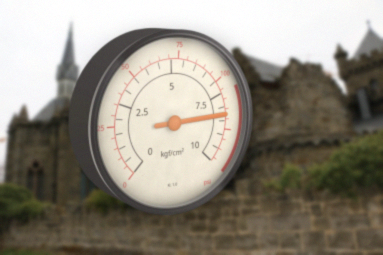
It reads 8.25; kg/cm²
